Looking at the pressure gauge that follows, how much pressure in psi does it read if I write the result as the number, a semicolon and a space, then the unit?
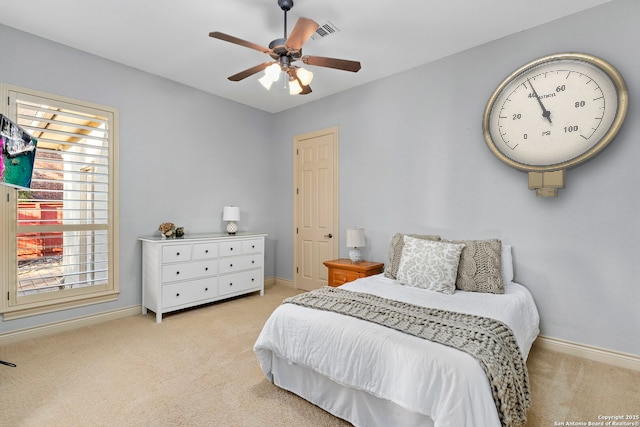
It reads 42.5; psi
